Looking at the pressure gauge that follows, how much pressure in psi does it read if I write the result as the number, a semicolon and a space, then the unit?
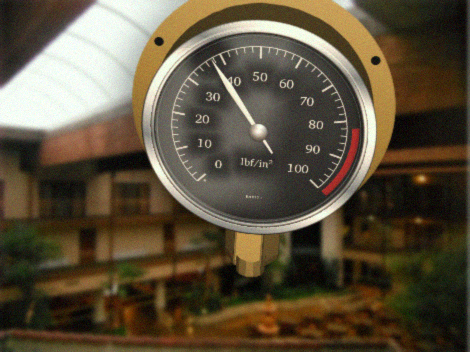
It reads 38; psi
